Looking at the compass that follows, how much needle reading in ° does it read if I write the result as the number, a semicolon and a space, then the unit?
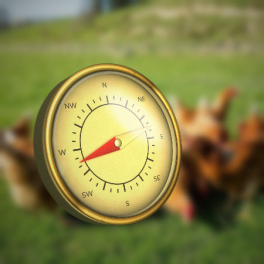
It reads 255; °
